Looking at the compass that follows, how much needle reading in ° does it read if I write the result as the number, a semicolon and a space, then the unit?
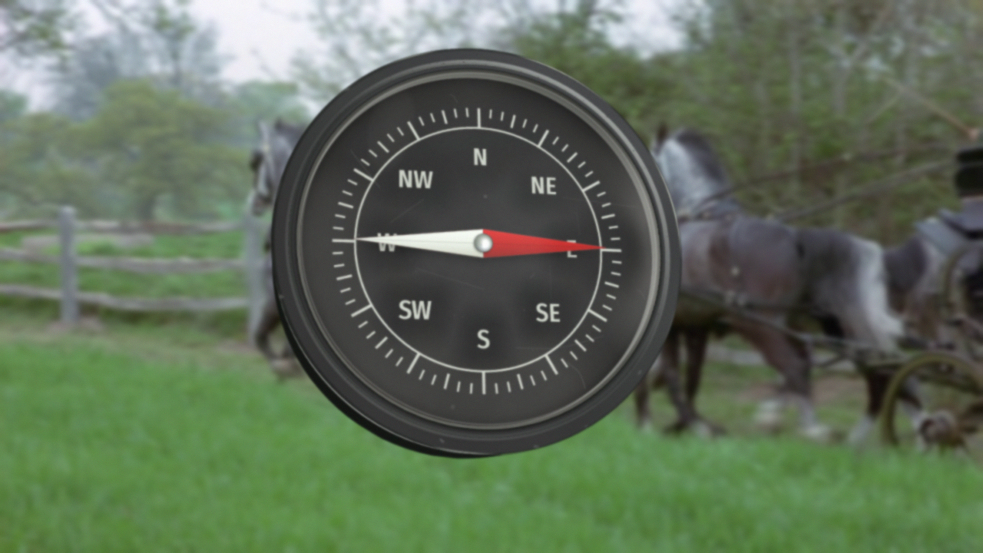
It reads 90; °
